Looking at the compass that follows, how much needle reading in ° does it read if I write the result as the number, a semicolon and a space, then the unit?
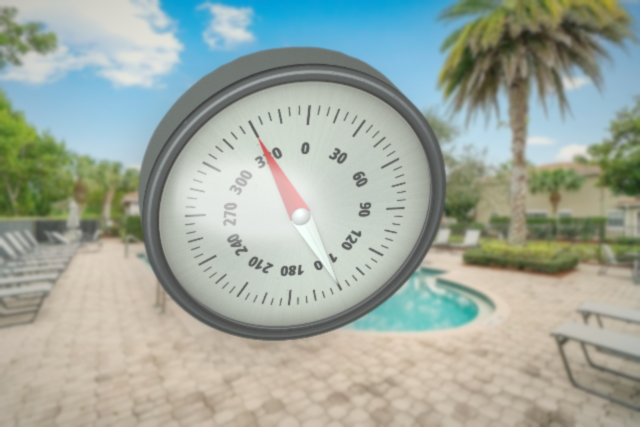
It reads 330; °
